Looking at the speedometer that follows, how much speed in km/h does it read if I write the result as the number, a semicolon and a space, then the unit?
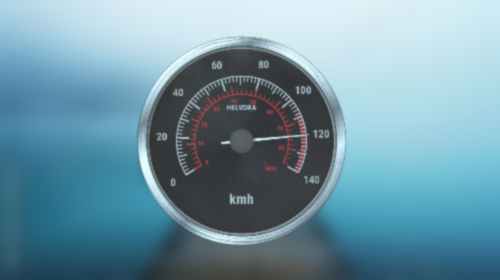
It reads 120; km/h
